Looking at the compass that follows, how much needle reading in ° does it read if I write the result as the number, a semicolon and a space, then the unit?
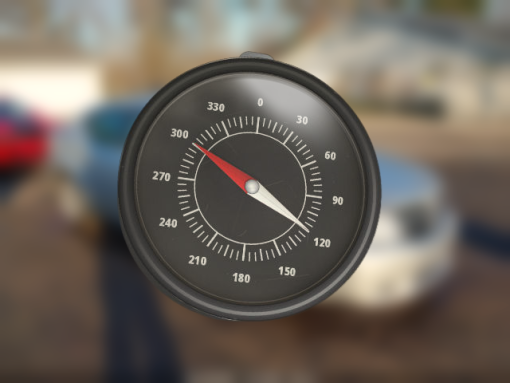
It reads 300; °
